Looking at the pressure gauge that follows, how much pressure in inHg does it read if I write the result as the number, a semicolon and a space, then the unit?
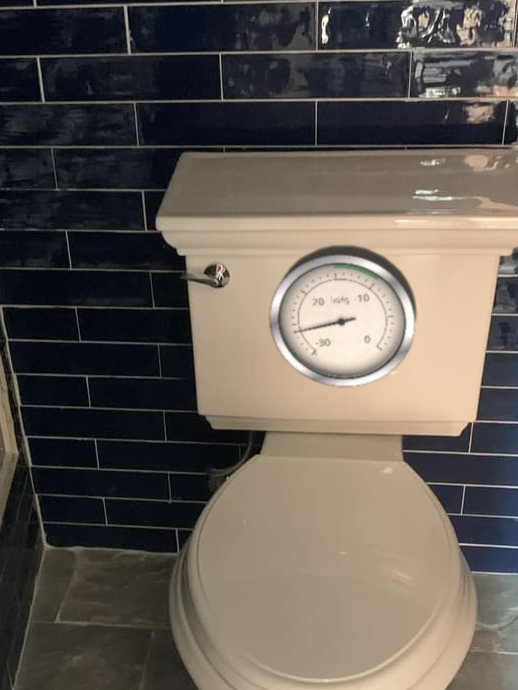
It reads -26; inHg
